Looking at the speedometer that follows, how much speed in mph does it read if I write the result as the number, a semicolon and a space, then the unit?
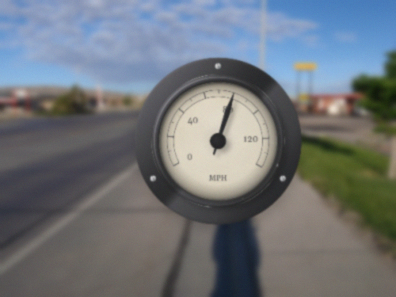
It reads 80; mph
